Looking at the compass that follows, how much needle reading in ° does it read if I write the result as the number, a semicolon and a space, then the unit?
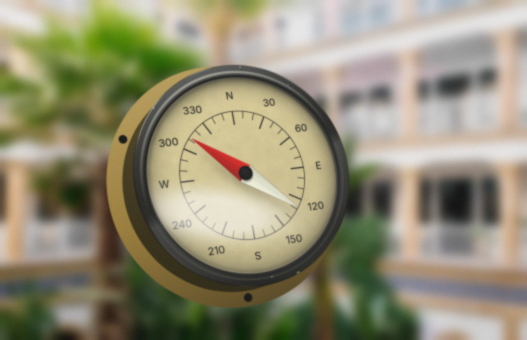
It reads 310; °
